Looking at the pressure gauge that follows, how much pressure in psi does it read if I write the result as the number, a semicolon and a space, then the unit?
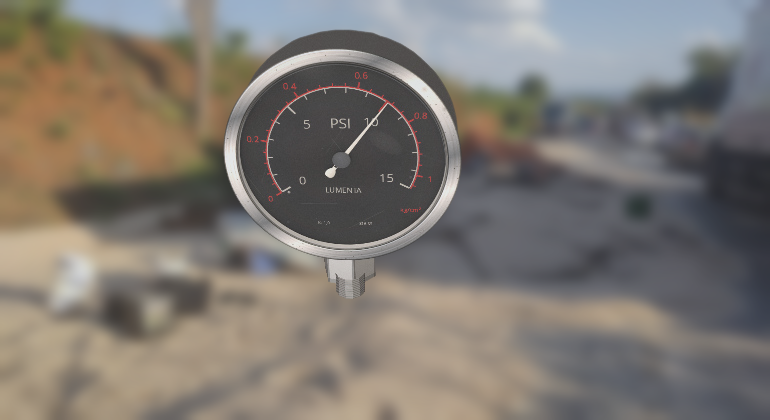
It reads 10; psi
